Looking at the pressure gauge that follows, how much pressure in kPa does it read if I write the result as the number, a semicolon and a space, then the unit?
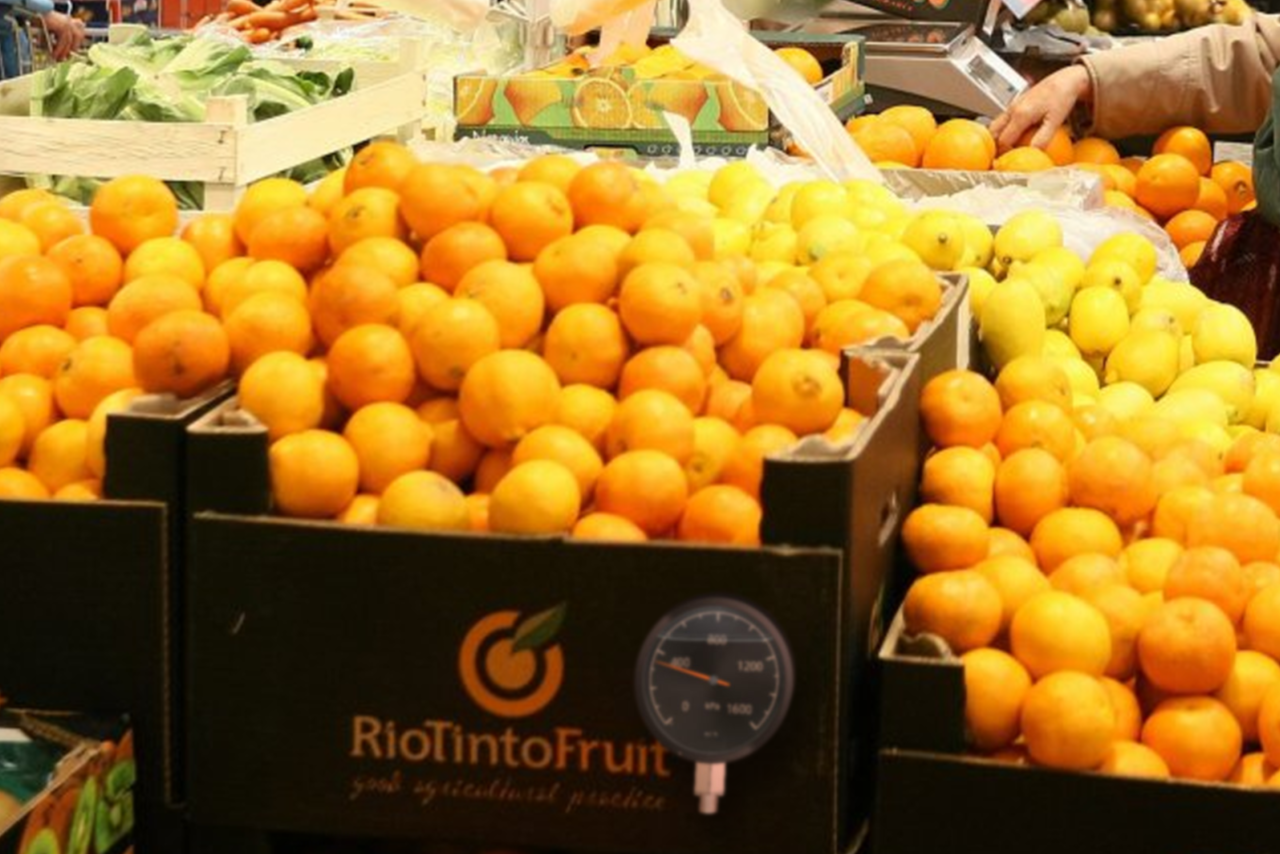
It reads 350; kPa
